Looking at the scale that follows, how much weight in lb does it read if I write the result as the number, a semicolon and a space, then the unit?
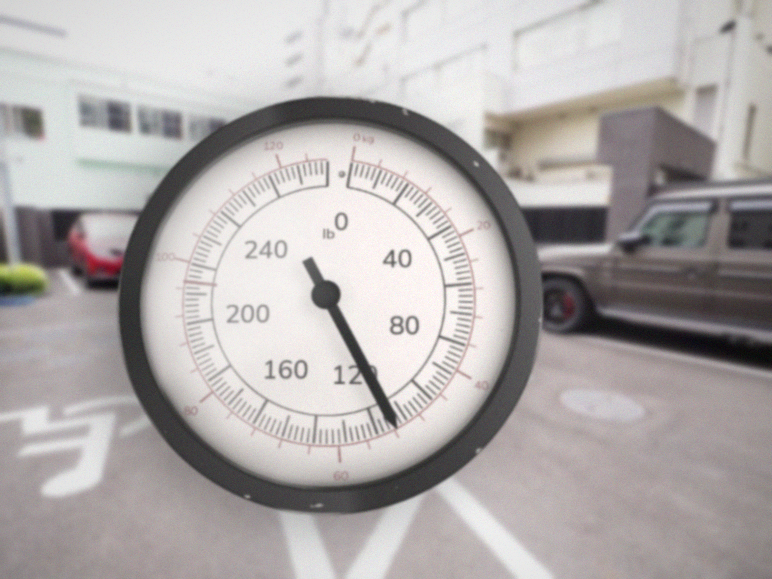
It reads 114; lb
